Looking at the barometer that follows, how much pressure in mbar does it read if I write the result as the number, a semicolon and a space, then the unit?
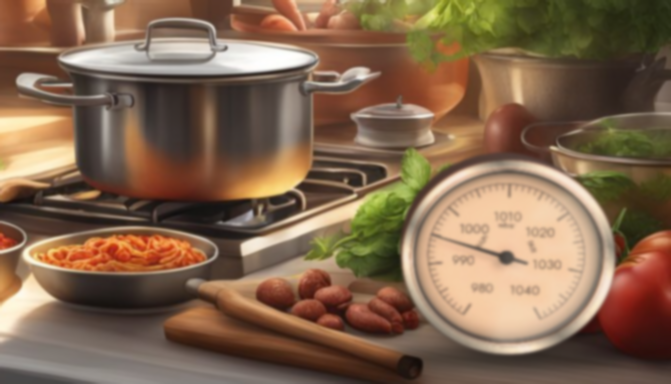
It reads 995; mbar
